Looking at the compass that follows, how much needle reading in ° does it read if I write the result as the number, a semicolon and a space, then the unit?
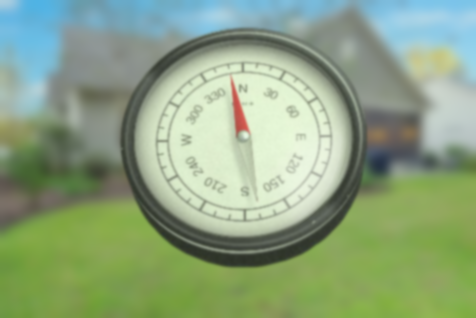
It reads 350; °
